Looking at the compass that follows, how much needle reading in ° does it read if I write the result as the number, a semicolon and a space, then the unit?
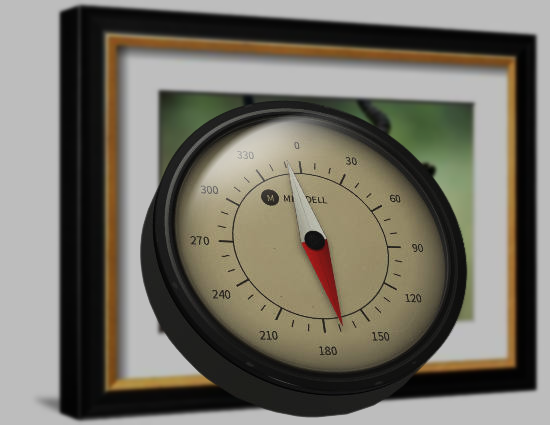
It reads 170; °
